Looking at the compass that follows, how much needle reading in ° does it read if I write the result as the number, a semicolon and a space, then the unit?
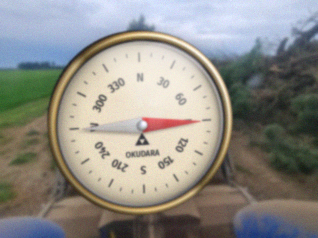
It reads 90; °
